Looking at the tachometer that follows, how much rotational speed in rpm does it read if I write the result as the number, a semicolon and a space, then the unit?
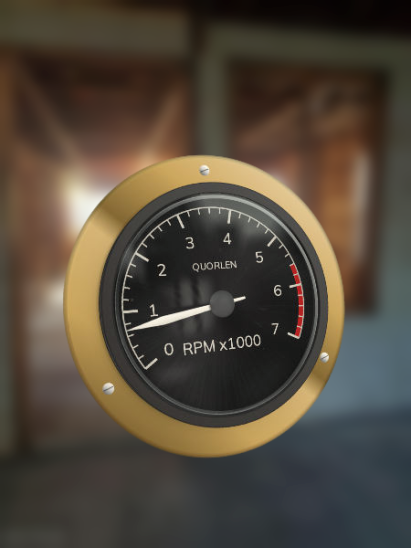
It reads 700; rpm
